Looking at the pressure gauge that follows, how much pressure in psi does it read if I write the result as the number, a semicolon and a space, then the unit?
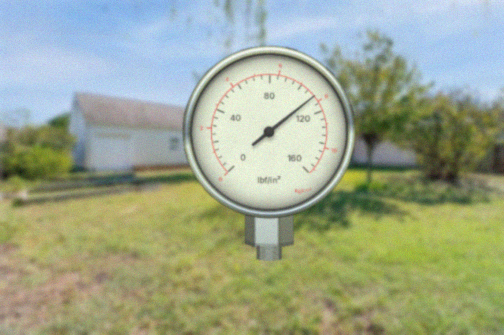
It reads 110; psi
